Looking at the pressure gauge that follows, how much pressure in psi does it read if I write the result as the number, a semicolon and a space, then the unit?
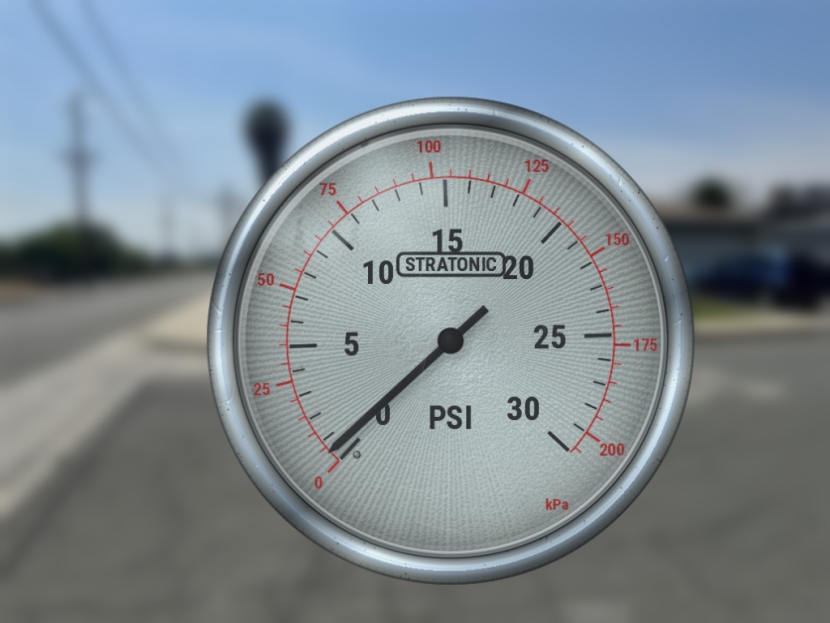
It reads 0.5; psi
